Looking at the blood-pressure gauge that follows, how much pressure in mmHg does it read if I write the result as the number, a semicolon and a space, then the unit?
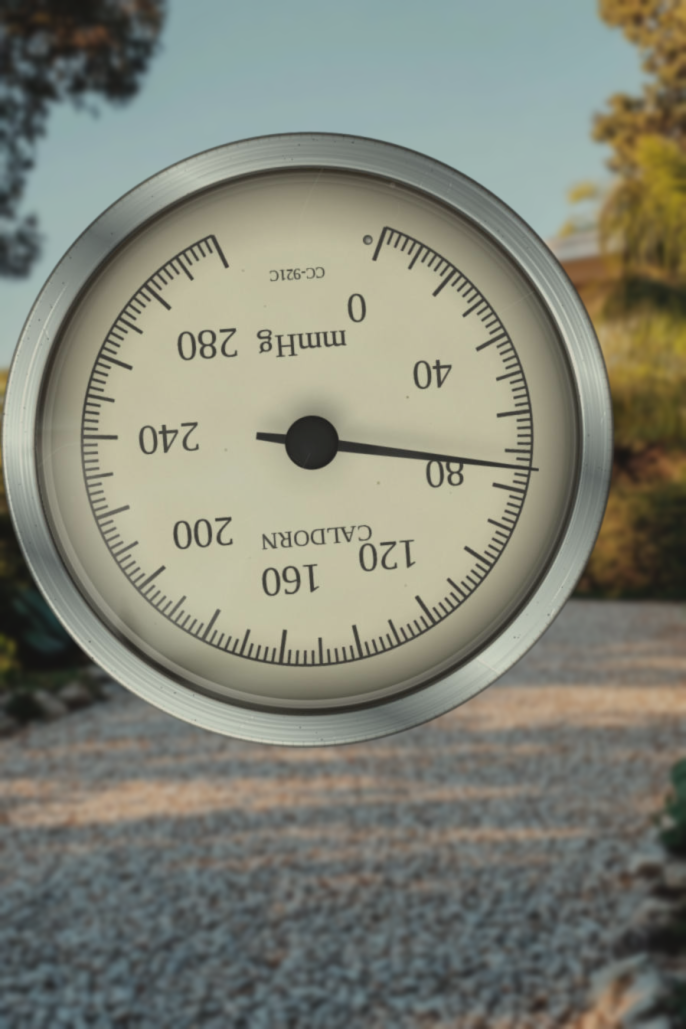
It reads 74; mmHg
